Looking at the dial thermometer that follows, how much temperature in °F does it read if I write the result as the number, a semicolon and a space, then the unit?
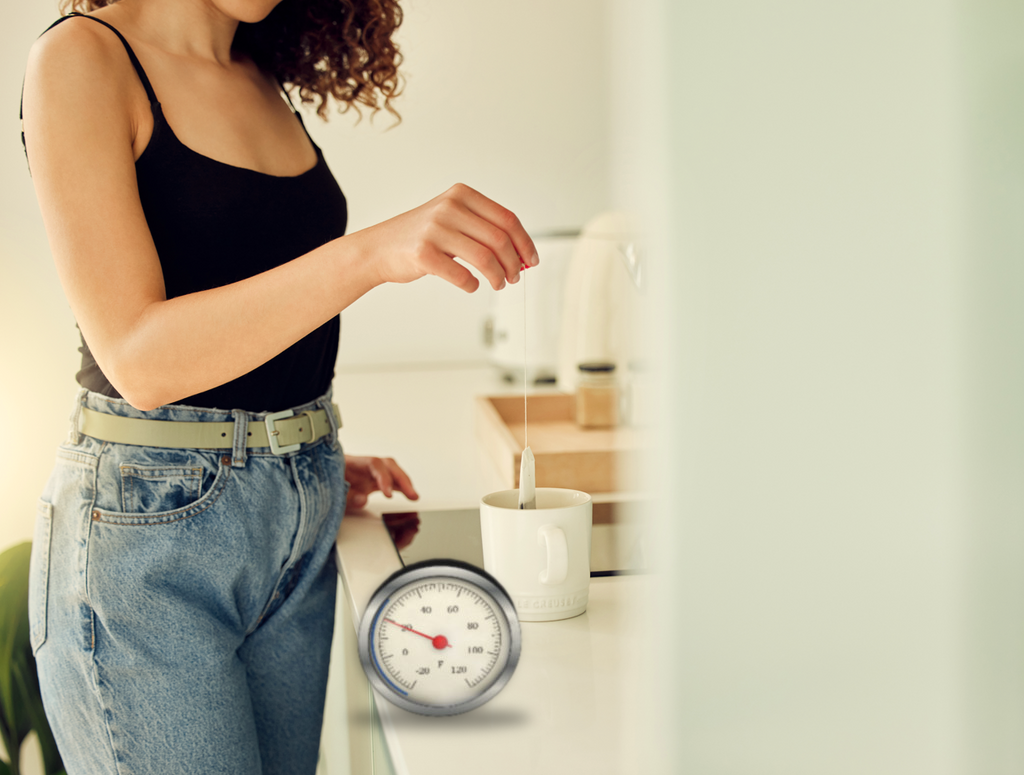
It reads 20; °F
